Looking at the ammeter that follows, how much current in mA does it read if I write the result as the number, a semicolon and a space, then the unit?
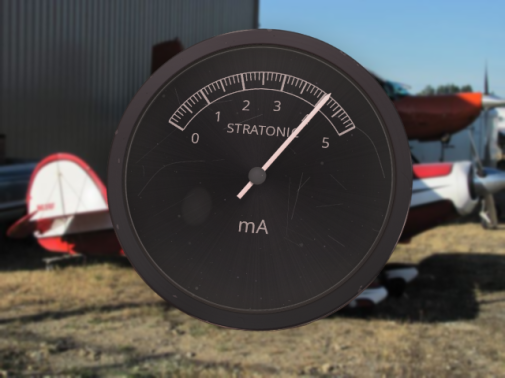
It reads 4.1; mA
